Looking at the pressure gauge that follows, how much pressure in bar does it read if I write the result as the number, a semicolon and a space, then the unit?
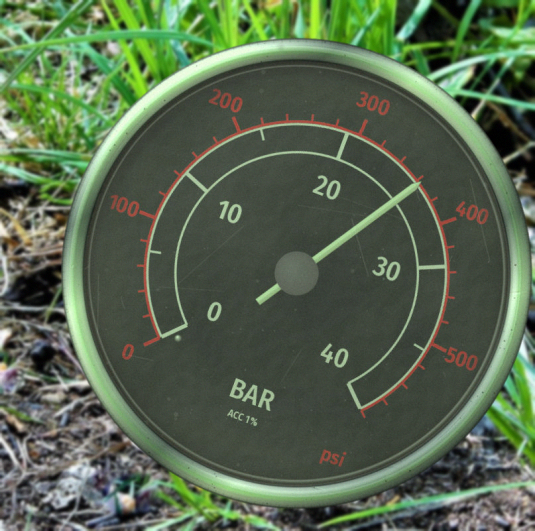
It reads 25; bar
